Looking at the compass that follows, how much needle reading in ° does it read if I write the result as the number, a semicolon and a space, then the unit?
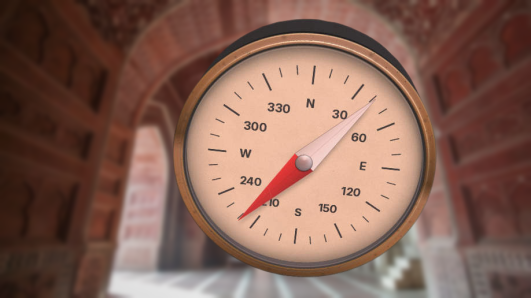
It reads 220; °
